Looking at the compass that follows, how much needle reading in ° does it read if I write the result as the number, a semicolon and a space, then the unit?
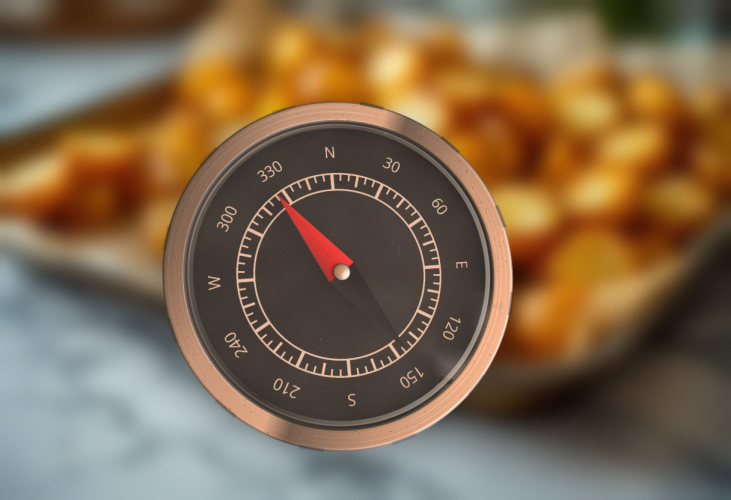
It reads 325; °
